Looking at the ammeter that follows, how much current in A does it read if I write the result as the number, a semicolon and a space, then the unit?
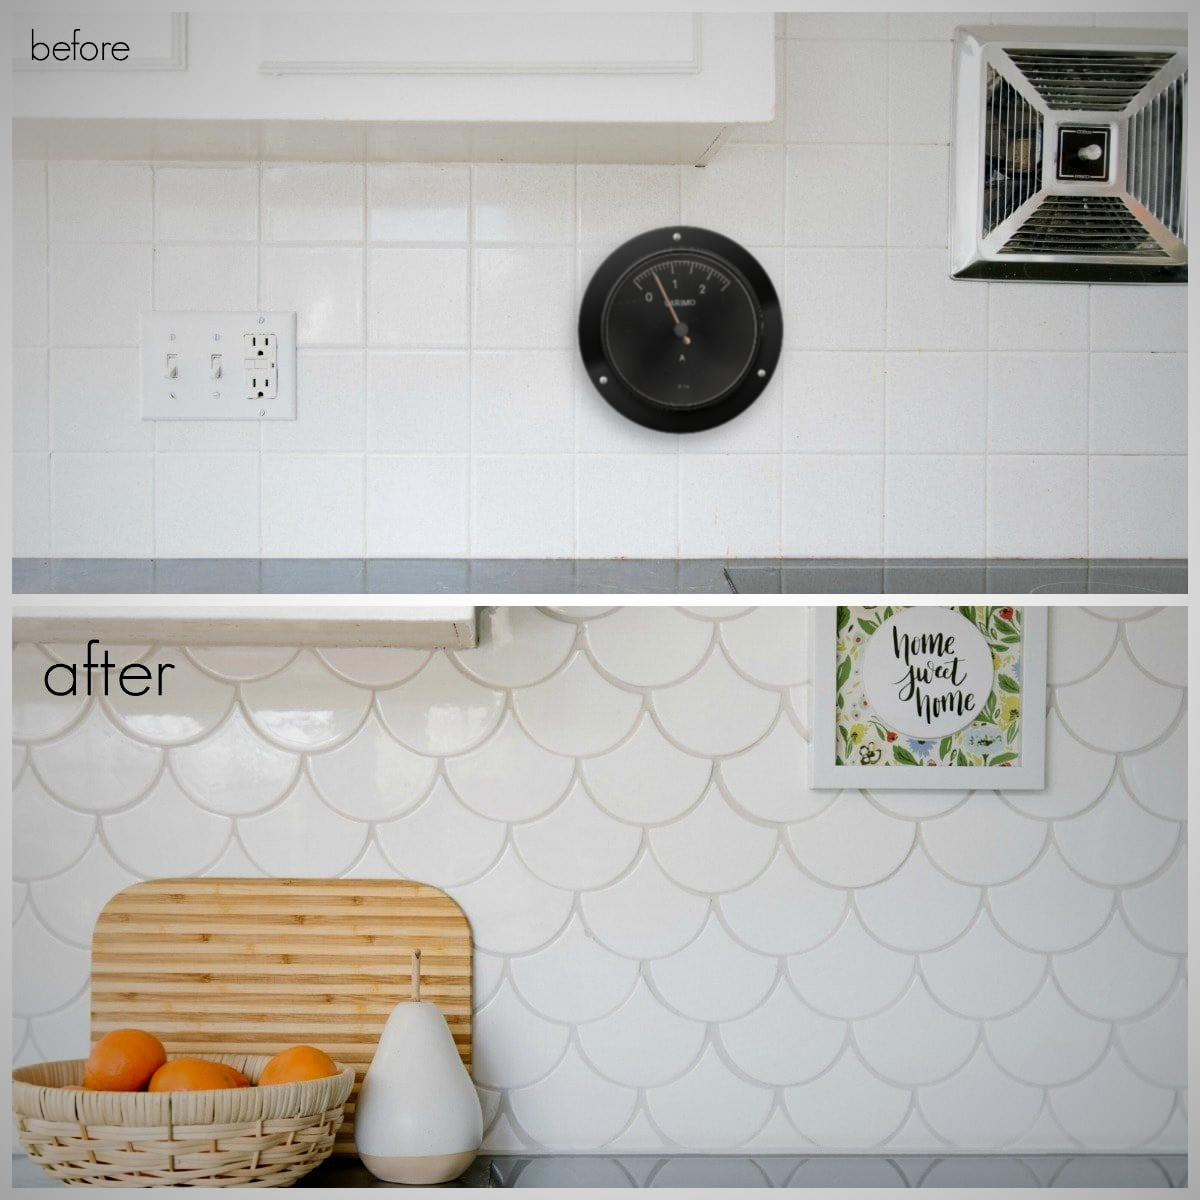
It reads 0.5; A
